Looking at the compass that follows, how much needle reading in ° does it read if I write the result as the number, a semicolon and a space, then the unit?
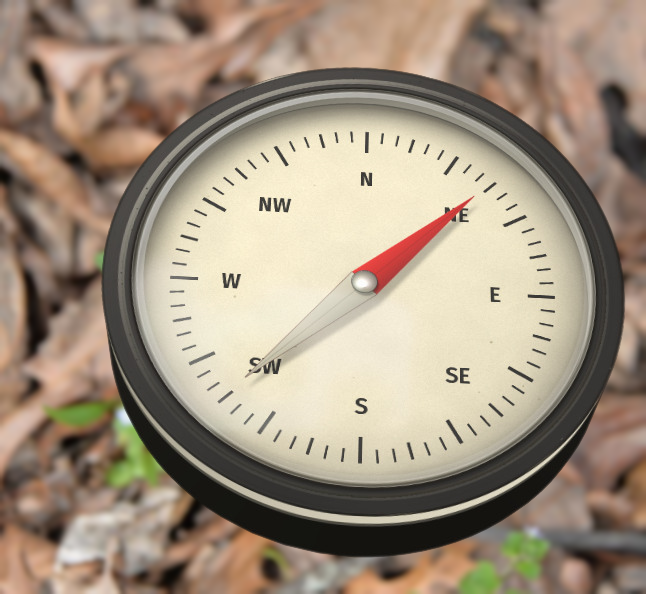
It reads 45; °
